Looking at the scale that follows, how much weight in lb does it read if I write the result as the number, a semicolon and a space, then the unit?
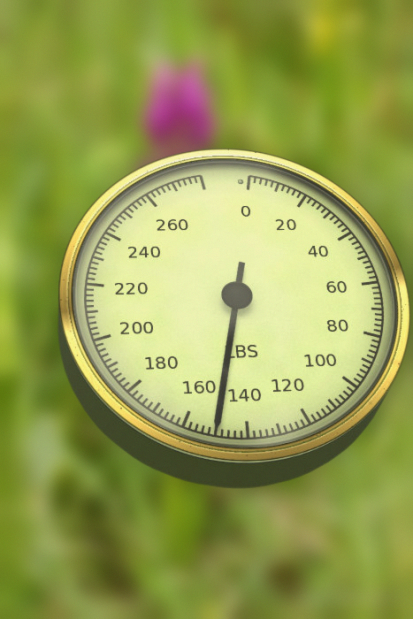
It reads 150; lb
